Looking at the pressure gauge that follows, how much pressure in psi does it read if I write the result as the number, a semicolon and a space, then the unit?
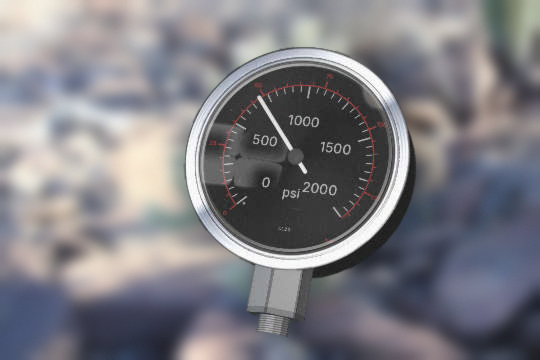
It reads 700; psi
